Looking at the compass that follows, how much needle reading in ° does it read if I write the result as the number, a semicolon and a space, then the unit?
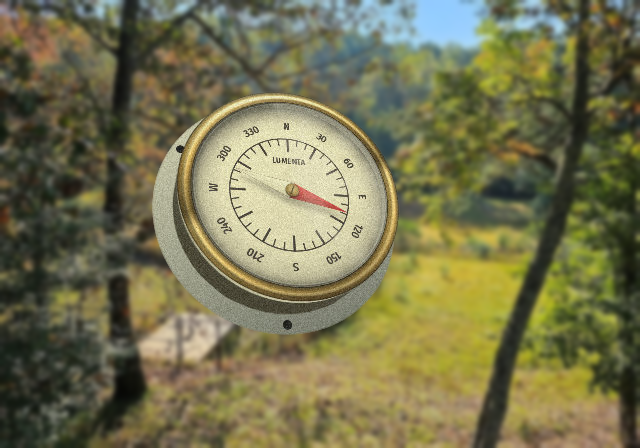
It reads 110; °
